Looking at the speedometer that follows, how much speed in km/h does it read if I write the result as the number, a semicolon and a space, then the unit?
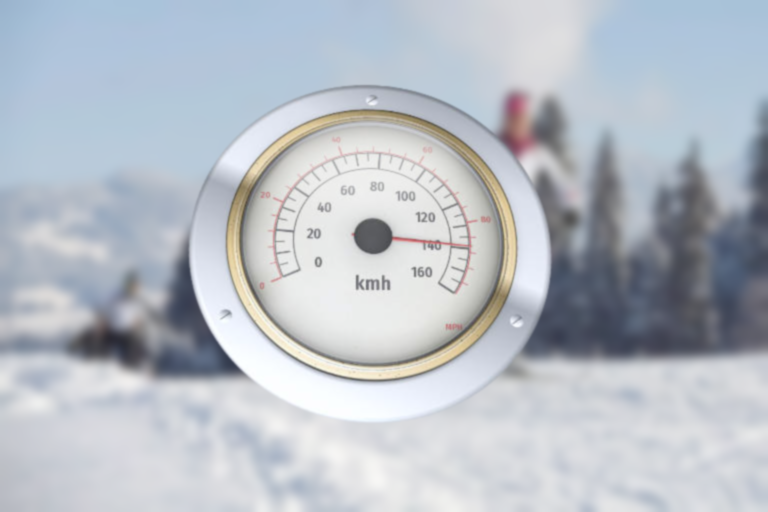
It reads 140; km/h
